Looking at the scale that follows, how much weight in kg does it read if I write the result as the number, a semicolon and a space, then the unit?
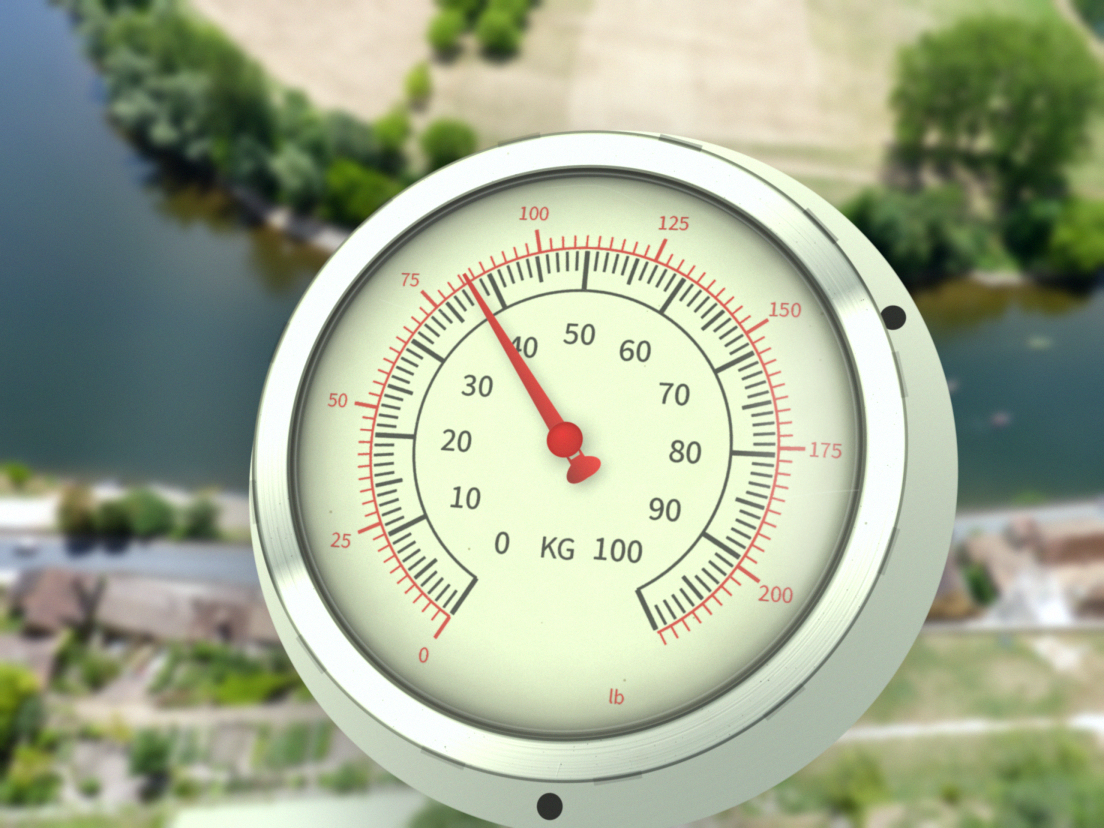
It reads 38; kg
